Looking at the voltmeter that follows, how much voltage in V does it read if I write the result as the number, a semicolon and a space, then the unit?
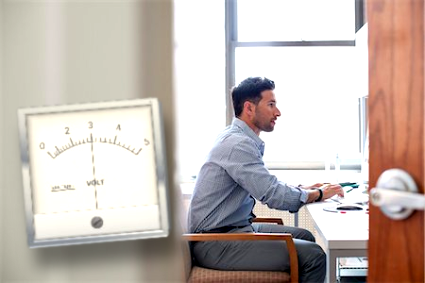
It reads 3; V
